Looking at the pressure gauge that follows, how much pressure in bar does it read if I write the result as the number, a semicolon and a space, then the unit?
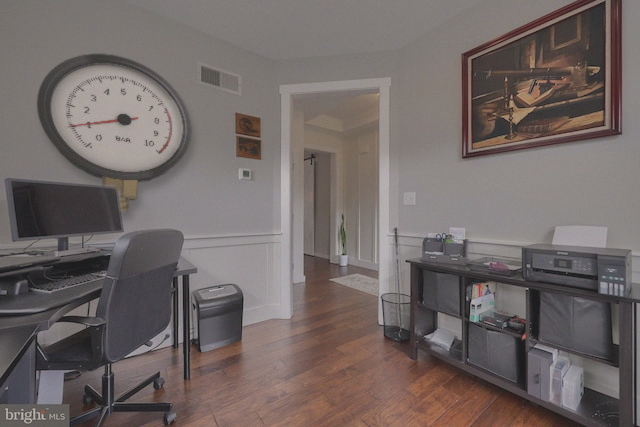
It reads 1; bar
